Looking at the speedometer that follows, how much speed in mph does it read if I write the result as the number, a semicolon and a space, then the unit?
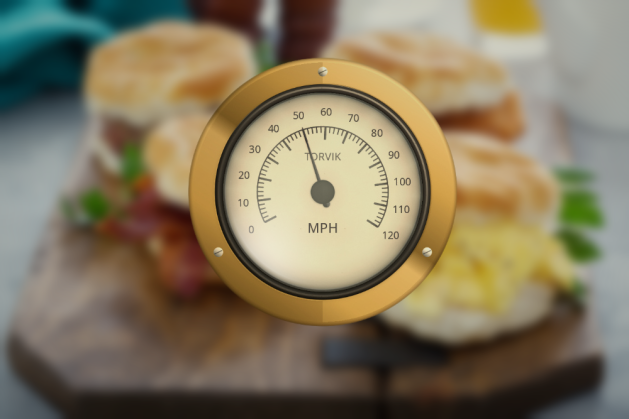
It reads 50; mph
